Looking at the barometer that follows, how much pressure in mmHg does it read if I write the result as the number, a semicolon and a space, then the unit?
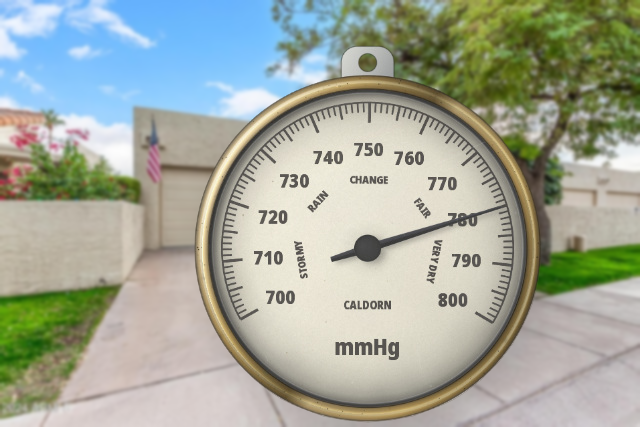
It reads 780; mmHg
